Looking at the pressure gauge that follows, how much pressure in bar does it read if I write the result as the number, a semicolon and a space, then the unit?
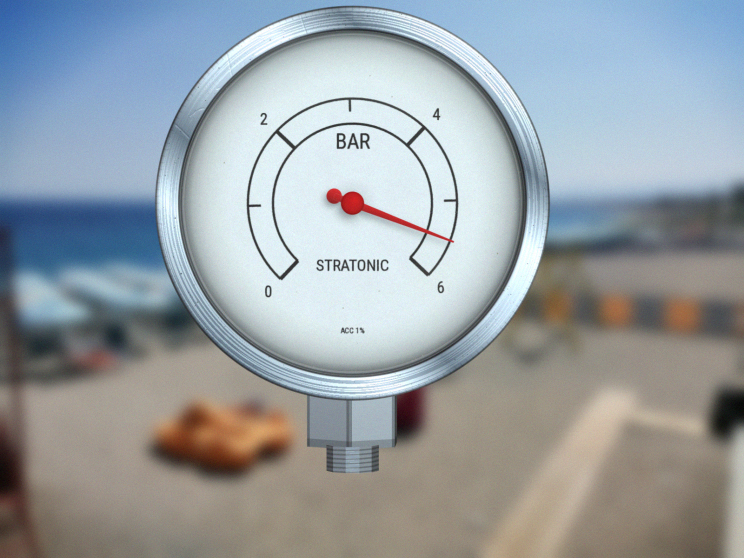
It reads 5.5; bar
